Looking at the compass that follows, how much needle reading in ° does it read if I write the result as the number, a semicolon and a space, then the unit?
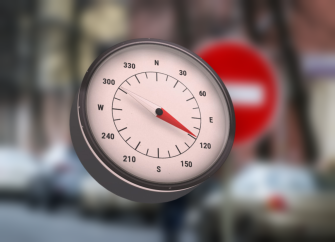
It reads 120; °
